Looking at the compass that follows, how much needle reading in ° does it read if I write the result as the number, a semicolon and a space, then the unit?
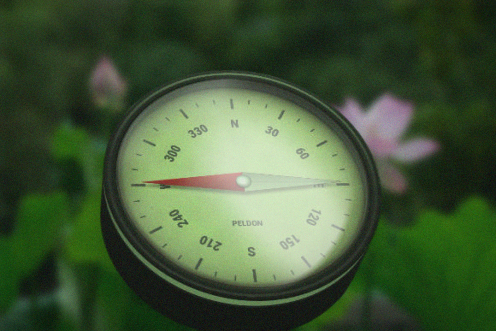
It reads 270; °
